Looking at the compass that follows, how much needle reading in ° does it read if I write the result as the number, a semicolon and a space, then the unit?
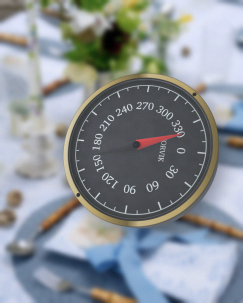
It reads 340; °
